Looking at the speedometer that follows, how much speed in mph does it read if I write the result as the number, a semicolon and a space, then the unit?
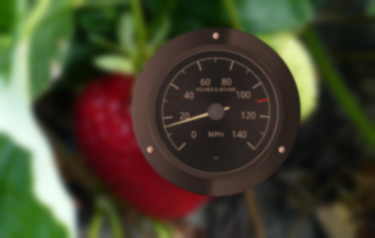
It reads 15; mph
